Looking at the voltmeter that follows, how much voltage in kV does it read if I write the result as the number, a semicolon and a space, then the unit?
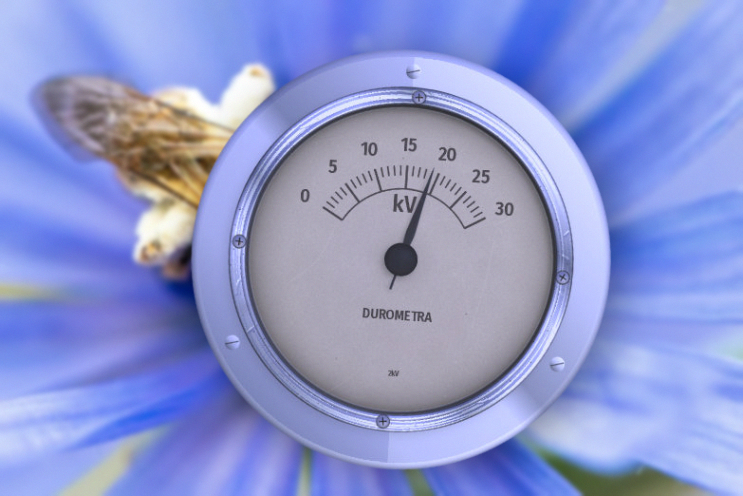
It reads 19; kV
